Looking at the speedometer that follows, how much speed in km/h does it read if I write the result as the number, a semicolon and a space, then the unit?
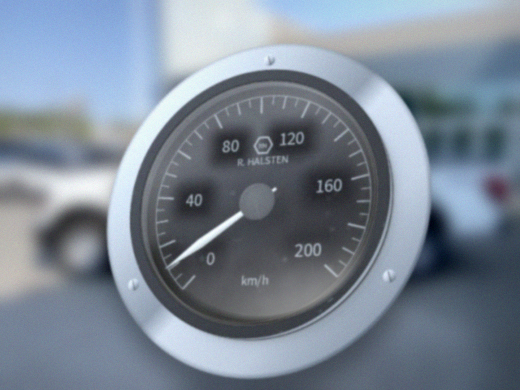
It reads 10; km/h
